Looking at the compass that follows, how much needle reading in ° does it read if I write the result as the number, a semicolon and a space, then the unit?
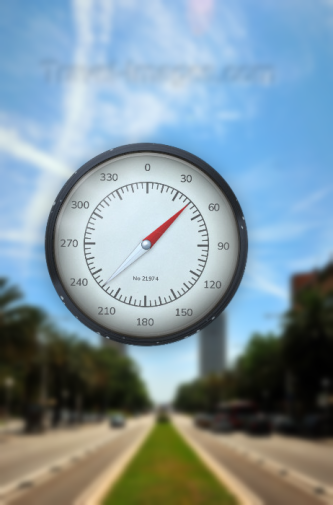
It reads 45; °
